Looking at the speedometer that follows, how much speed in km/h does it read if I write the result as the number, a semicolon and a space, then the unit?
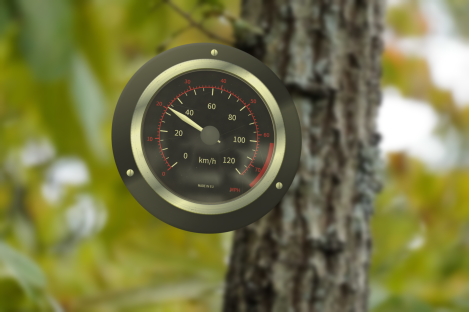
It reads 32.5; km/h
